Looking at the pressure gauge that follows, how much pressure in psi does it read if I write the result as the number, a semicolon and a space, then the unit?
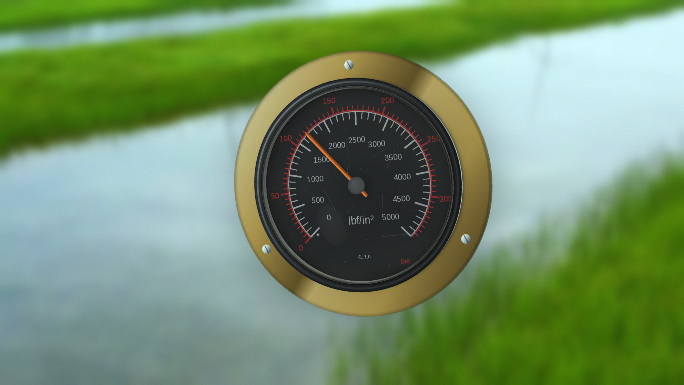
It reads 1700; psi
